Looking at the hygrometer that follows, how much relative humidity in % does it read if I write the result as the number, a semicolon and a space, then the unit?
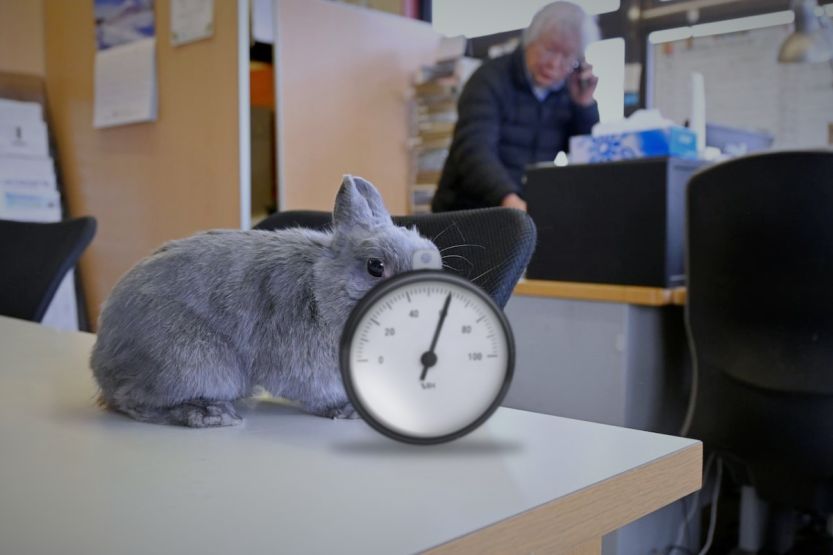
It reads 60; %
